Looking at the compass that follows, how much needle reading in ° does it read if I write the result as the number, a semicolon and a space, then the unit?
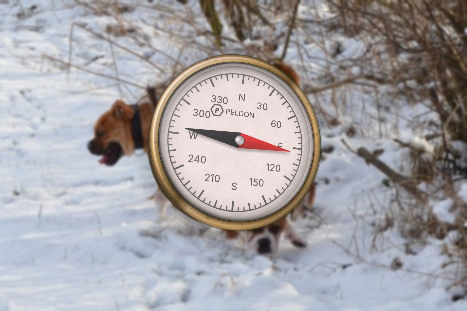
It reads 95; °
